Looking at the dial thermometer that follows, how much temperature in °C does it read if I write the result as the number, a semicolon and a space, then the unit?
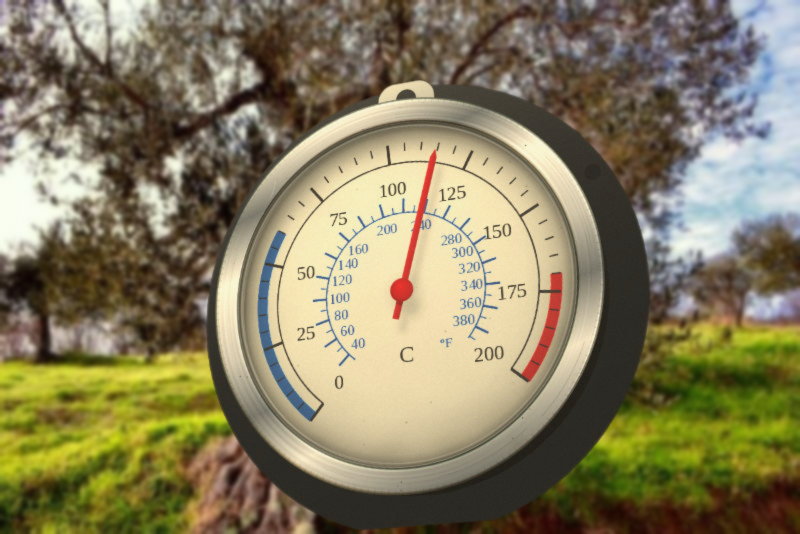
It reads 115; °C
